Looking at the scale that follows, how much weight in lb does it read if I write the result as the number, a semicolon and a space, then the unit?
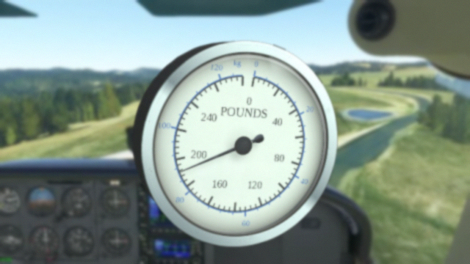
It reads 192; lb
